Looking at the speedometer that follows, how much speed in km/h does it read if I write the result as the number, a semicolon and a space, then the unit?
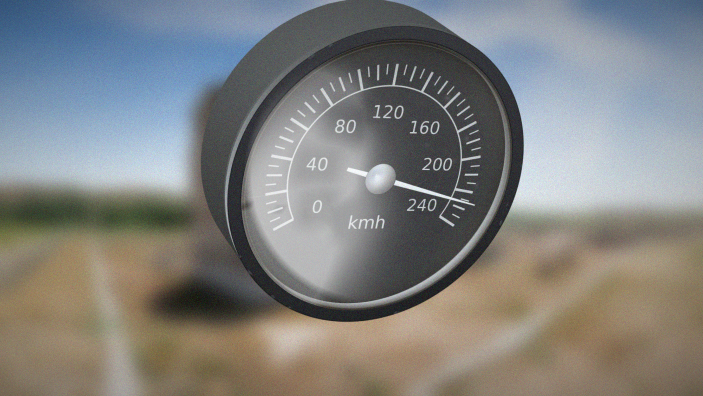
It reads 225; km/h
